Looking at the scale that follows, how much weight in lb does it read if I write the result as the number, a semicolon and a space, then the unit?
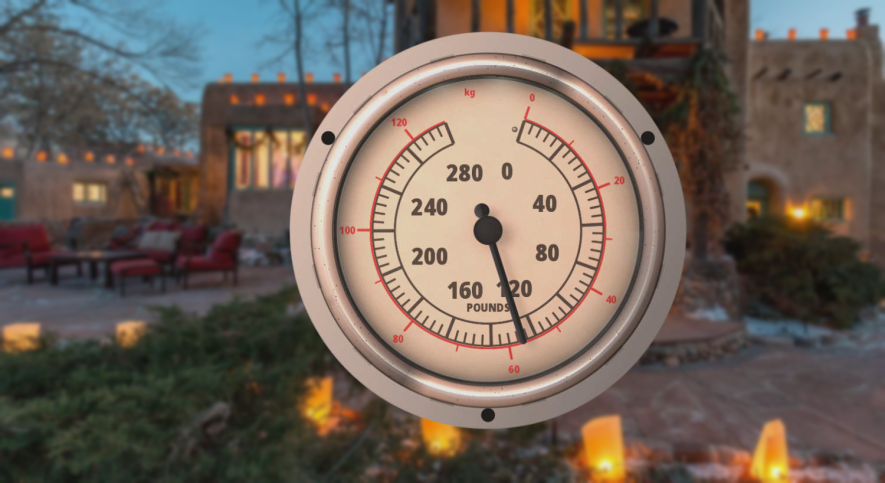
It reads 126; lb
